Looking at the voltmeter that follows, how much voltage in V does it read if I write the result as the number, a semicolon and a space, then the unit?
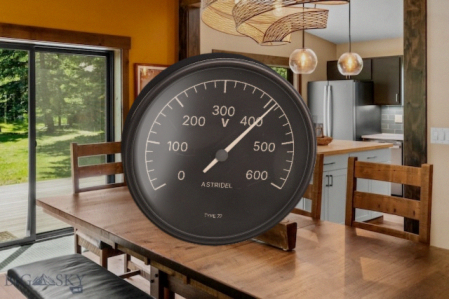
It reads 410; V
